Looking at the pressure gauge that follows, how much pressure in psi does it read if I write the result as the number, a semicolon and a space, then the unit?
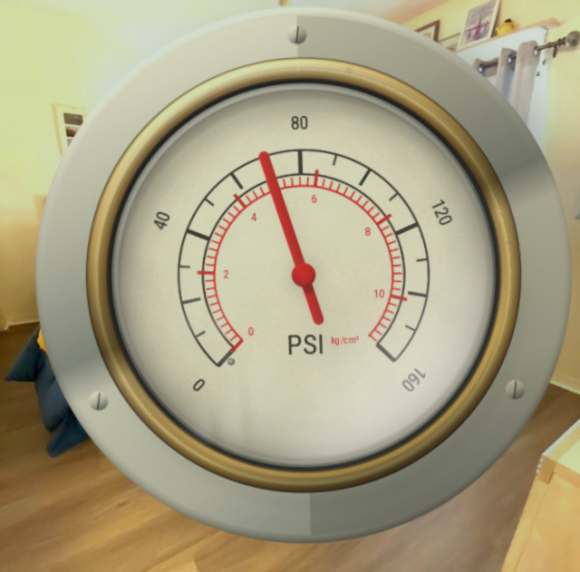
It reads 70; psi
